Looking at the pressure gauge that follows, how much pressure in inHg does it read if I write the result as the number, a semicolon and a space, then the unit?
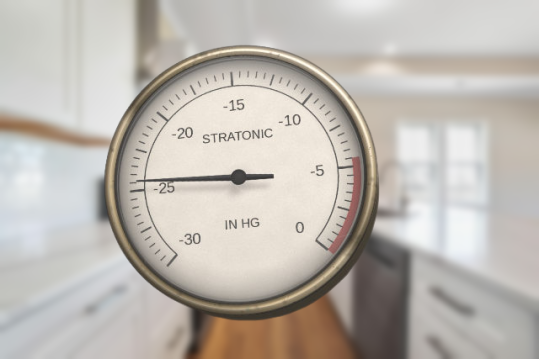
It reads -24.5; inHg
